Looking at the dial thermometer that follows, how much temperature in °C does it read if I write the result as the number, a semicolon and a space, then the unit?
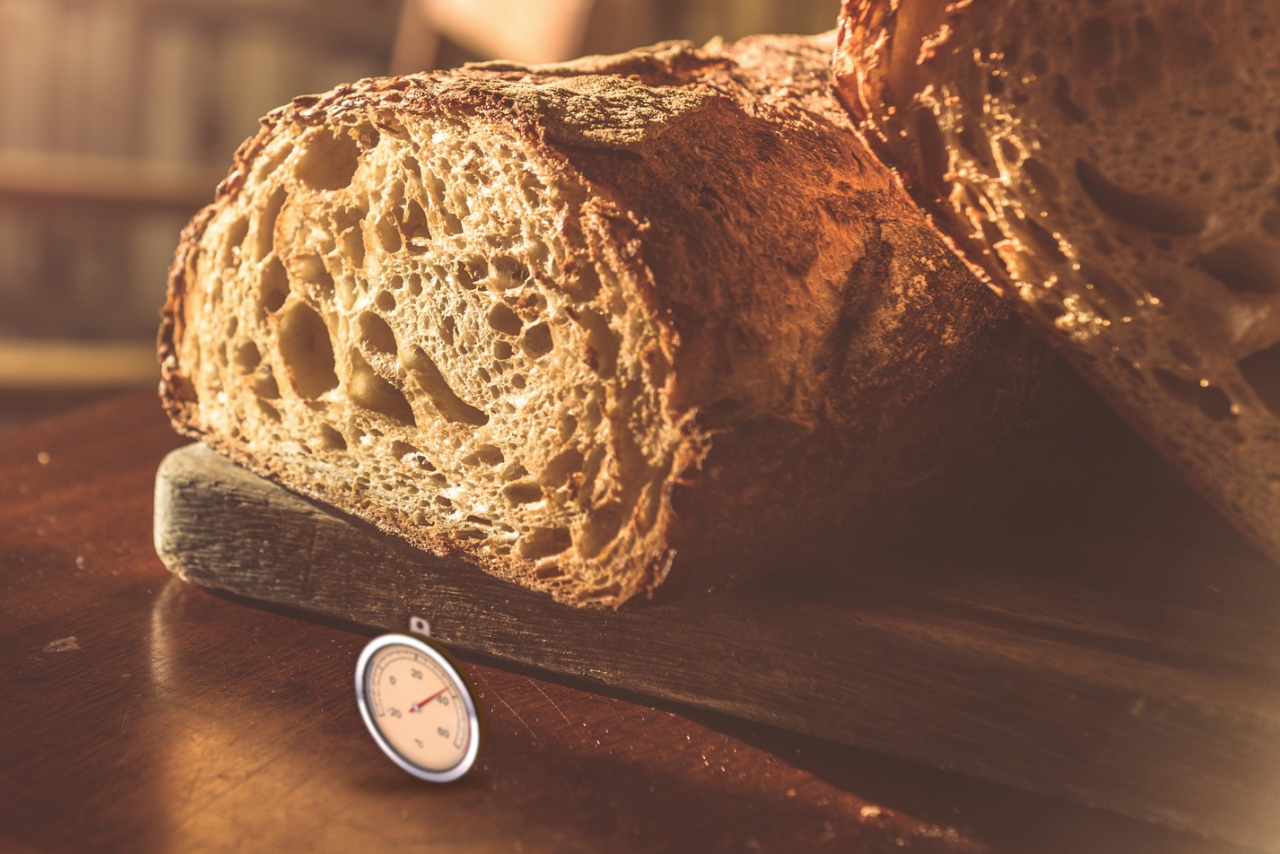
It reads 36; °C
